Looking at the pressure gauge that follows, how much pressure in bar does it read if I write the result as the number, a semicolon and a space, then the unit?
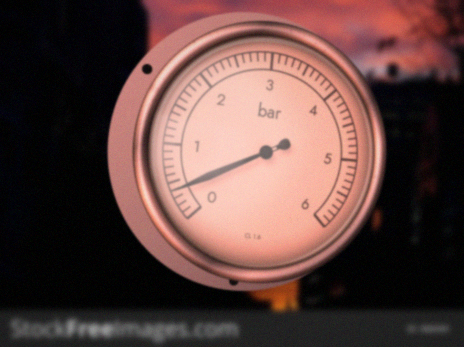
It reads 0.4; bar
